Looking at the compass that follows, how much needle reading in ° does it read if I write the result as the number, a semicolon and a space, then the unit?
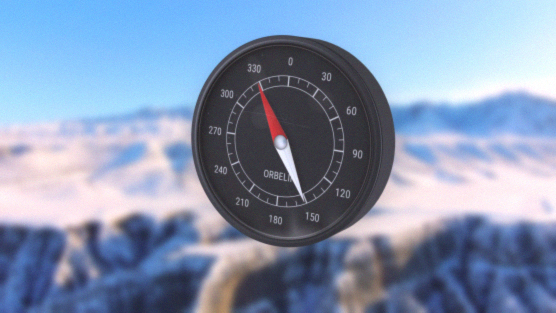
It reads 330; °
